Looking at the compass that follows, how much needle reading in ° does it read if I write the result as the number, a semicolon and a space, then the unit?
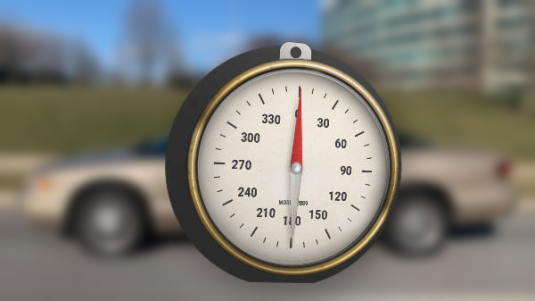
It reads 0; °
